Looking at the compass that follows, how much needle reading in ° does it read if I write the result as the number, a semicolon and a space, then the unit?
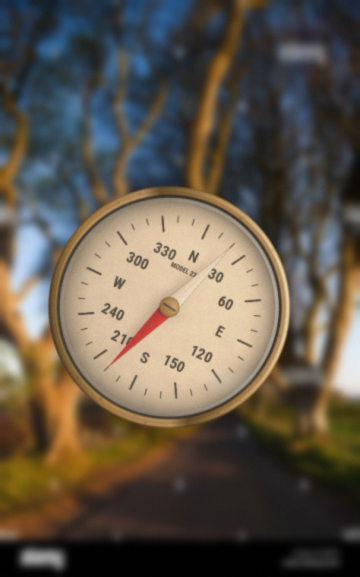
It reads 200; °
